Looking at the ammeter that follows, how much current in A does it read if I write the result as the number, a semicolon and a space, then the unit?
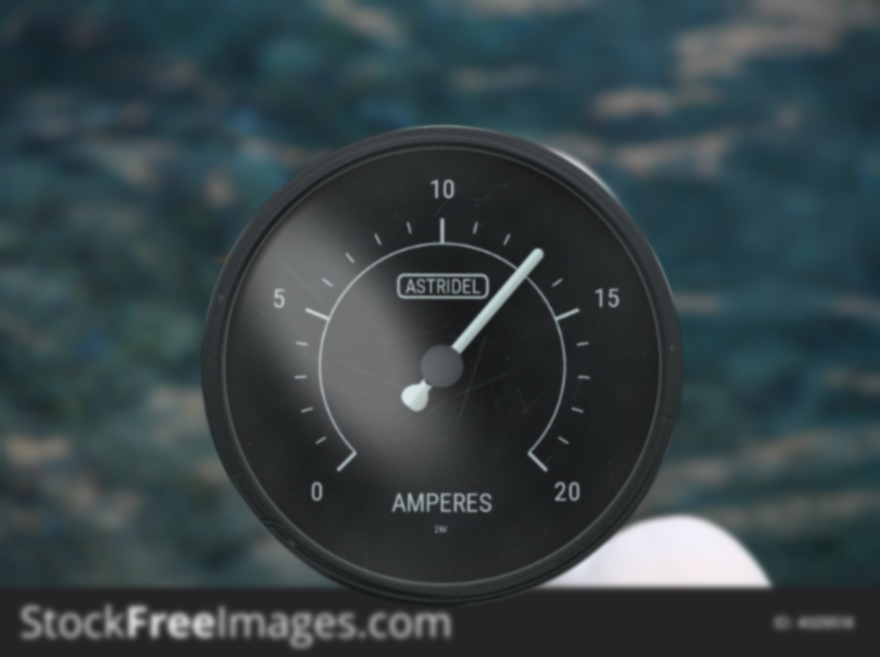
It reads 13; A
